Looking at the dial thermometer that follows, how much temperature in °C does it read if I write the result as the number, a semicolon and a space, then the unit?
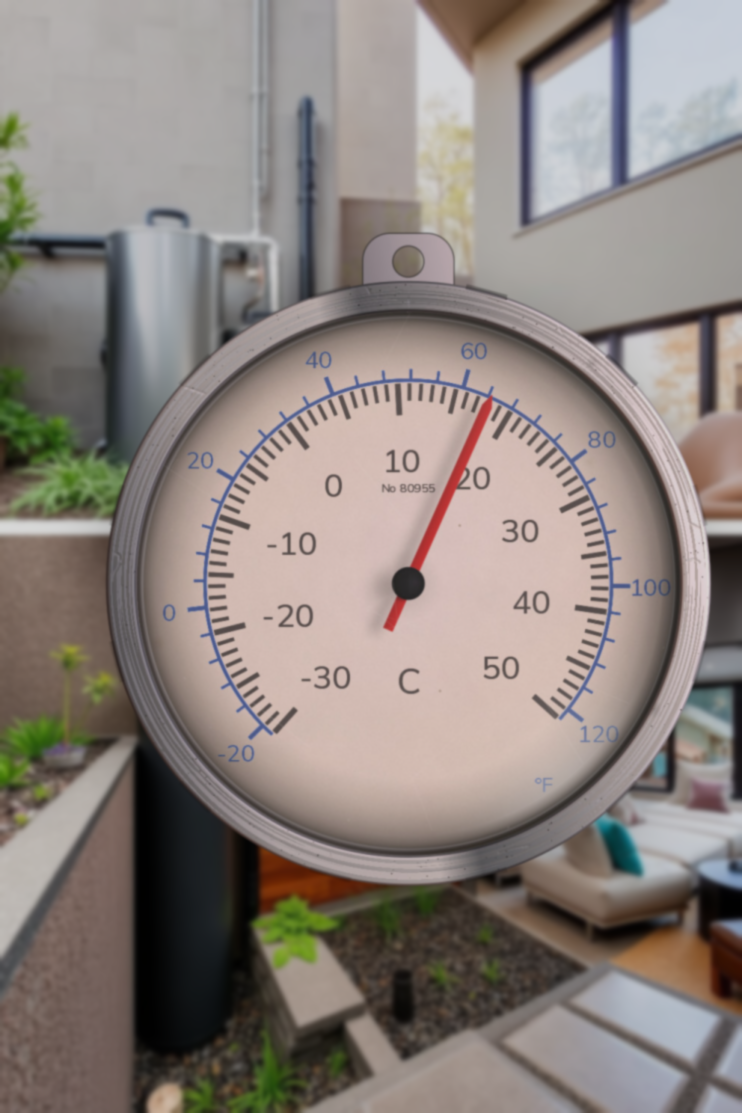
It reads 18; °C
